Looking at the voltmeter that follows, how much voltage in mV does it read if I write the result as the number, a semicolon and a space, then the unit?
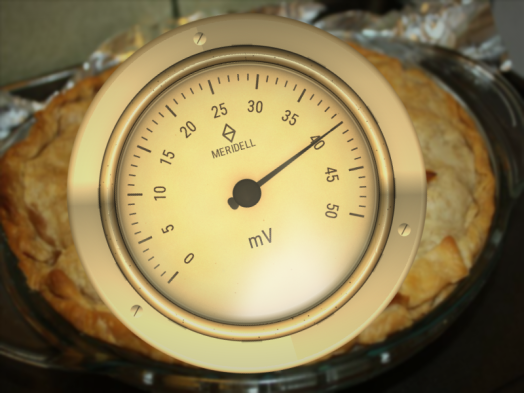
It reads 40; mV
